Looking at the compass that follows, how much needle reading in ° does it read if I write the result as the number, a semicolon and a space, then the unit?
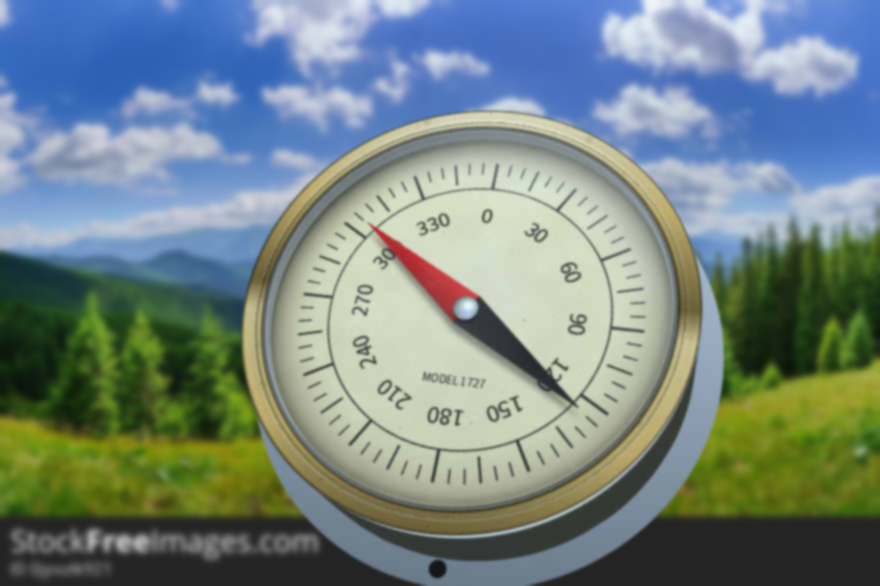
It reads 305; °
